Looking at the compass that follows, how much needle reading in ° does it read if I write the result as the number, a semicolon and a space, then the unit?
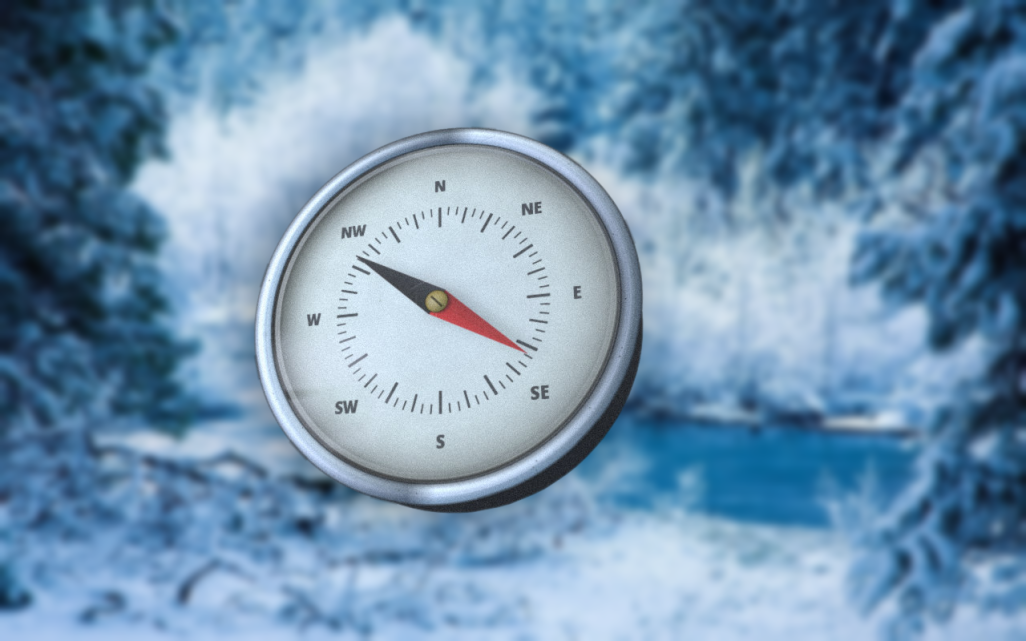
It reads 125; °
